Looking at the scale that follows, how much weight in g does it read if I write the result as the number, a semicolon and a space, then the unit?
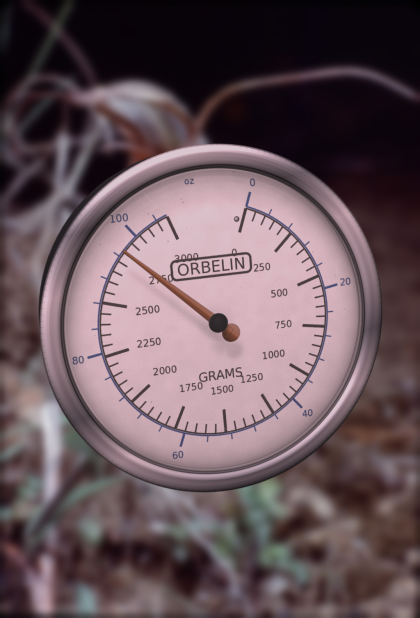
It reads 2750; g
